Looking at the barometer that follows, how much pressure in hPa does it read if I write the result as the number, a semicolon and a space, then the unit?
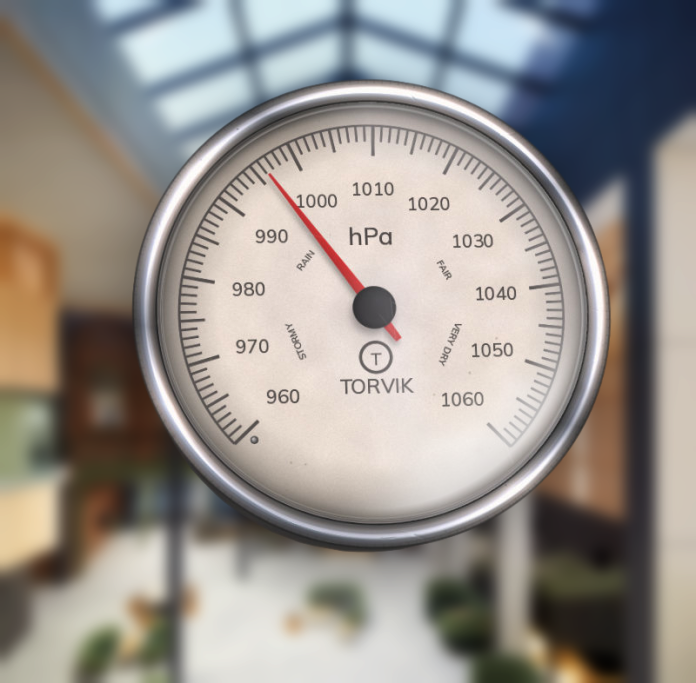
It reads 996; hPa
